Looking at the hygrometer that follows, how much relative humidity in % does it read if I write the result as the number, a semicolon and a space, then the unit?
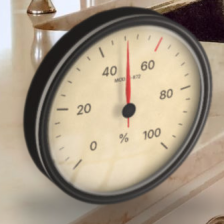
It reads 48; %
